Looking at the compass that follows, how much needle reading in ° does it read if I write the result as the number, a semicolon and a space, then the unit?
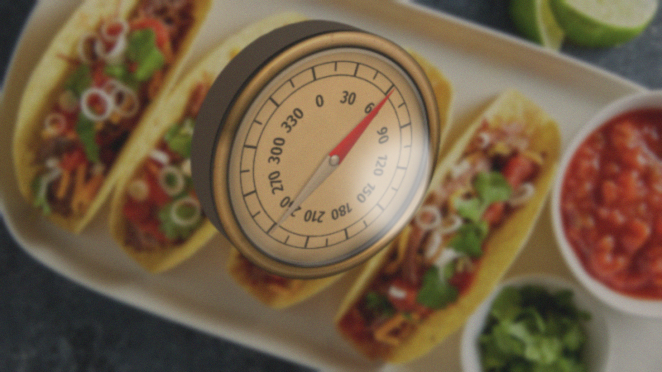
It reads 60; °
